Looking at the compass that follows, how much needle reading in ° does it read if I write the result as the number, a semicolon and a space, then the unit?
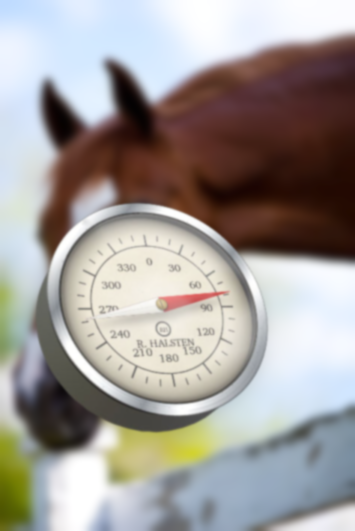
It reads 80; °
